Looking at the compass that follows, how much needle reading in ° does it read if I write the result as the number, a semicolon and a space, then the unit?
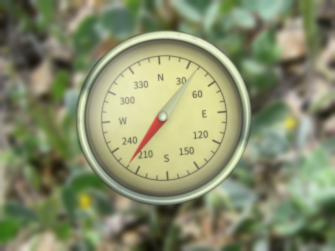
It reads 220; °
